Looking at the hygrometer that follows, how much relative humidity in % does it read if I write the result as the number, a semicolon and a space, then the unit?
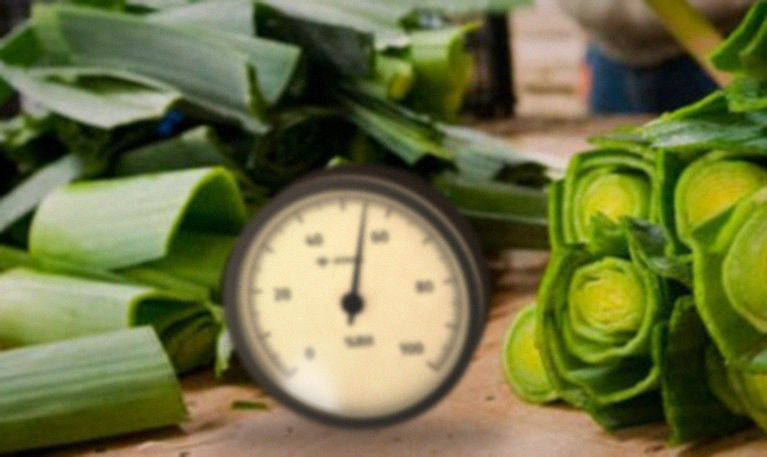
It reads 55; %
